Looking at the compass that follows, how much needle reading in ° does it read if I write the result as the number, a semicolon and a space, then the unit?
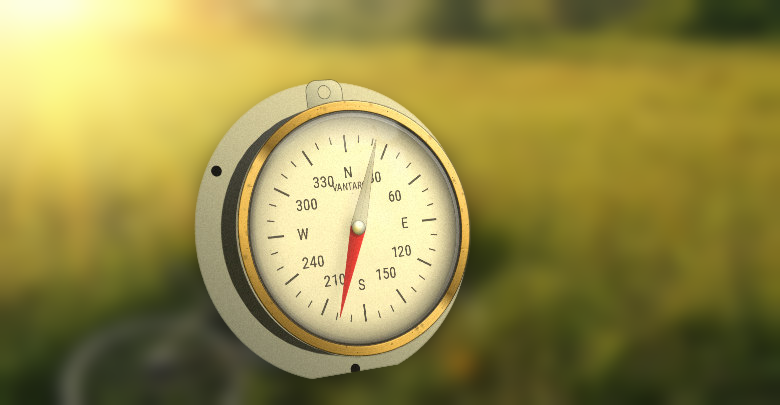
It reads 200; °
